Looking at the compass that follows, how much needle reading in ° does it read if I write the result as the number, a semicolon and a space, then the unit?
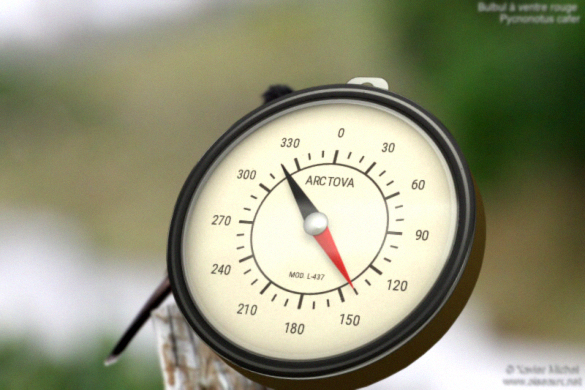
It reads 140; °
